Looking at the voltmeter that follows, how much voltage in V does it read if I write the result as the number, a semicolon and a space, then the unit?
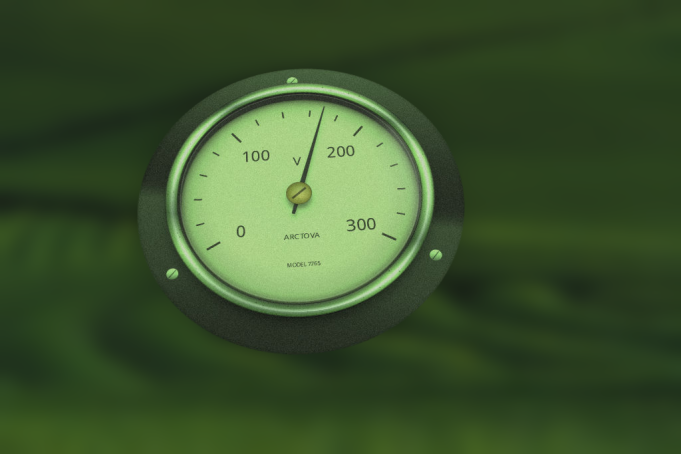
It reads 170; V
